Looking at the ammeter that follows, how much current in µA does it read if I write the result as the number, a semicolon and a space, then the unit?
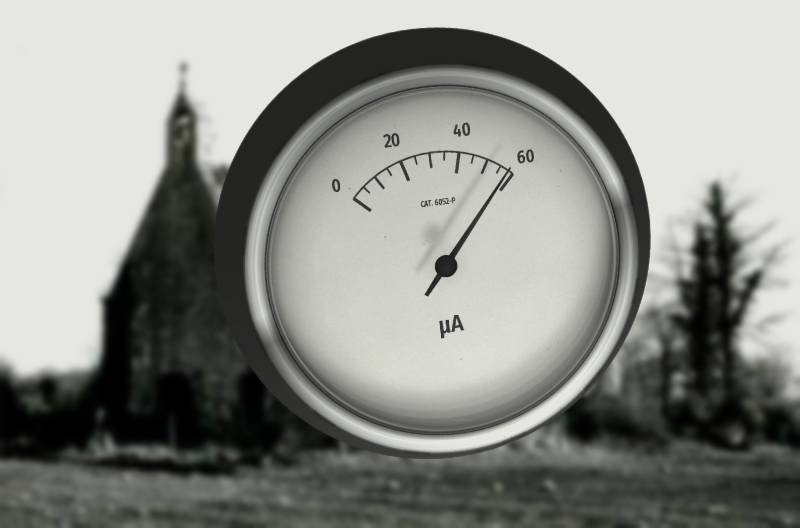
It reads 57.5; µA
